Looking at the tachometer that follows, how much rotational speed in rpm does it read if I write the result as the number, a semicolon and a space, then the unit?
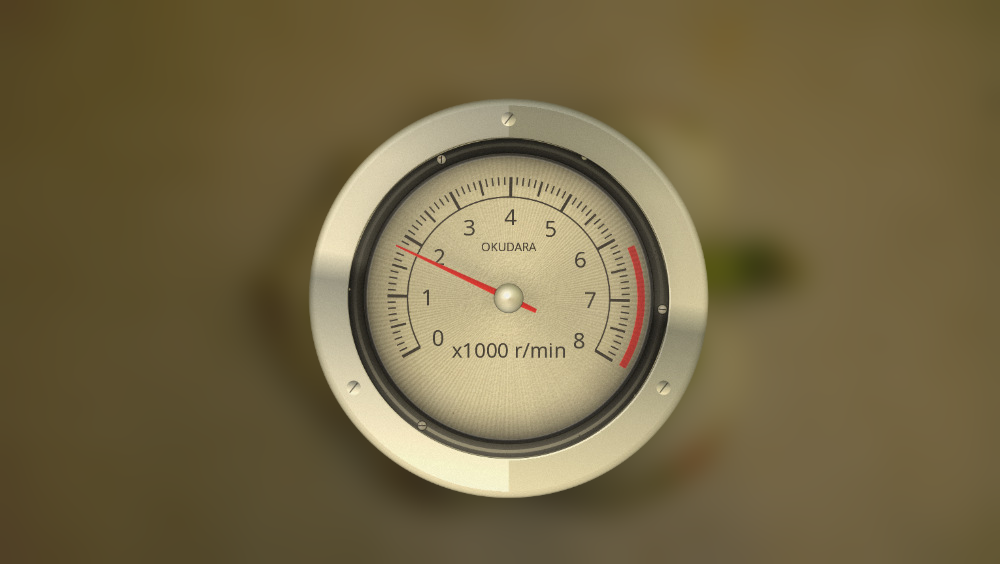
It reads 1800; rpm
